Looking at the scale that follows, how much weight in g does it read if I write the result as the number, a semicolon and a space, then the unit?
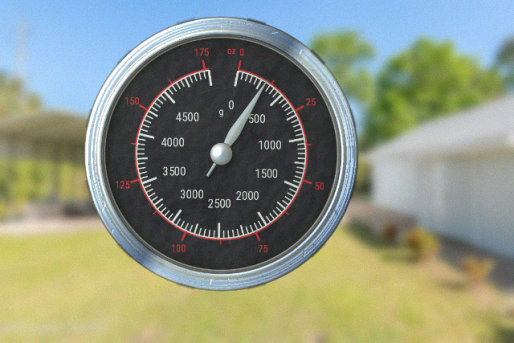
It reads 300; g
